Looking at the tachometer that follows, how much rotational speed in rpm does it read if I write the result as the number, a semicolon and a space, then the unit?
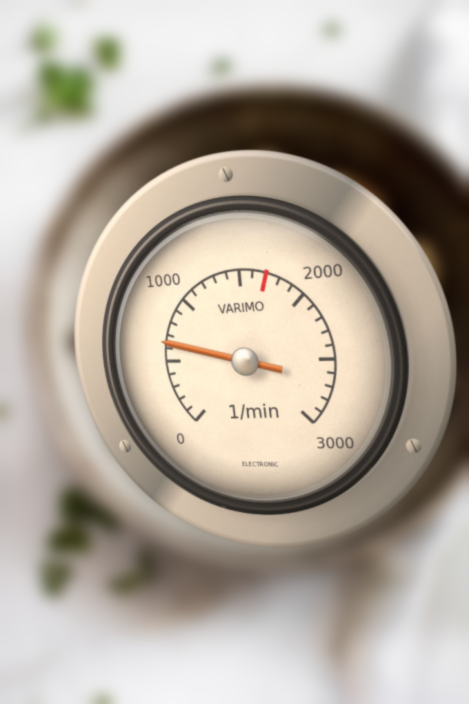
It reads 650; rpm
